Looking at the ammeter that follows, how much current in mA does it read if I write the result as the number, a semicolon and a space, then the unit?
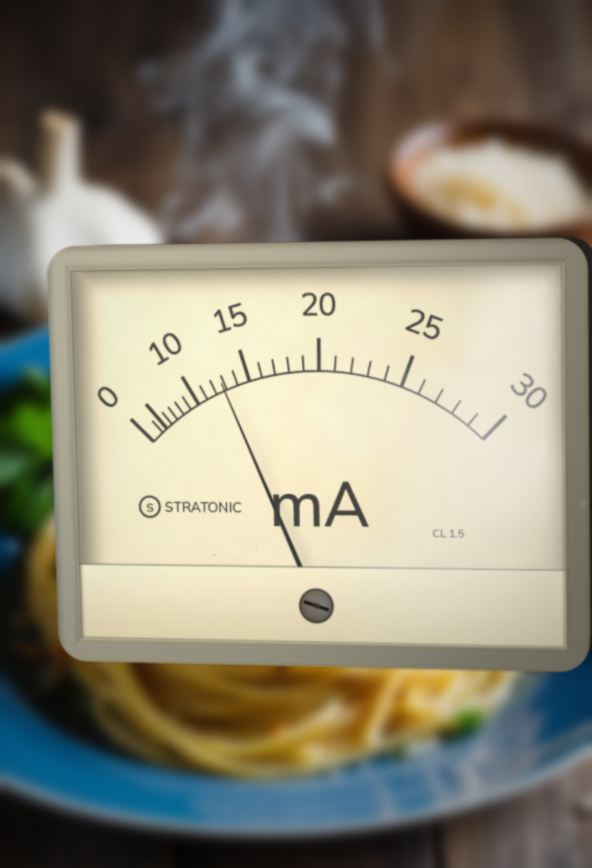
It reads 13; mA
